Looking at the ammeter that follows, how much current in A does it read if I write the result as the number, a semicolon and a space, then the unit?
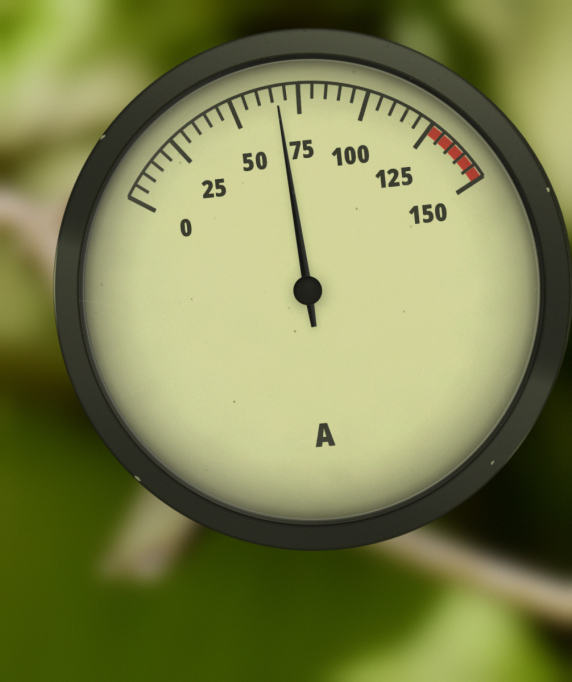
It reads 67.5; A
